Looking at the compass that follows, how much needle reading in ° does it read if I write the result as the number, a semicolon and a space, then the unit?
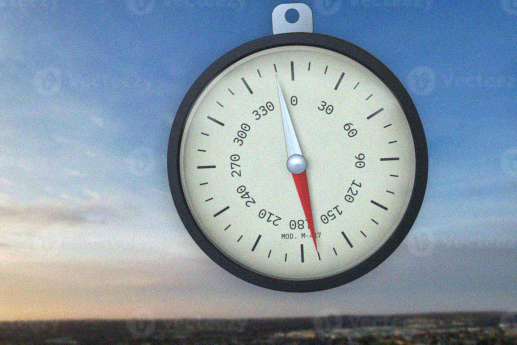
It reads 170; °
